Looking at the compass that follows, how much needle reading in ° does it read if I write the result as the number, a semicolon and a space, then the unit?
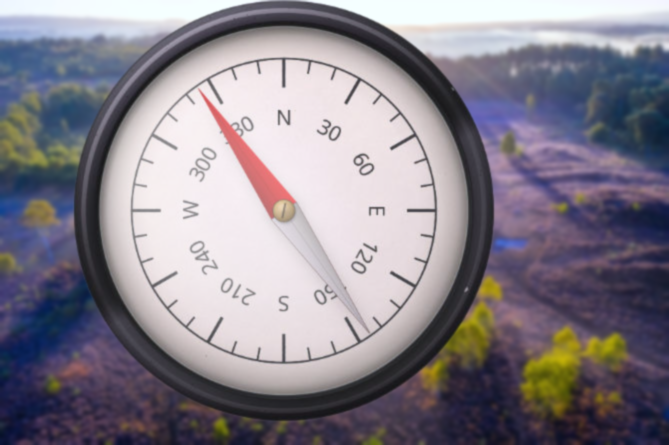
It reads 325; °
